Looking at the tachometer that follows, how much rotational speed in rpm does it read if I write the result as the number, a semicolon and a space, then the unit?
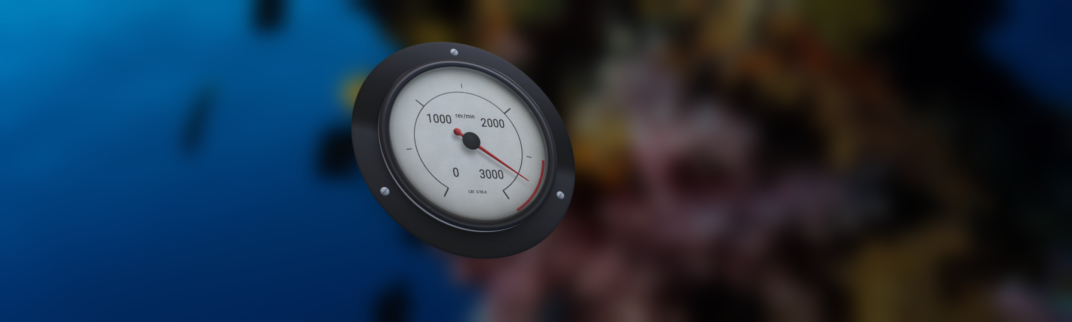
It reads 2750; rpm
